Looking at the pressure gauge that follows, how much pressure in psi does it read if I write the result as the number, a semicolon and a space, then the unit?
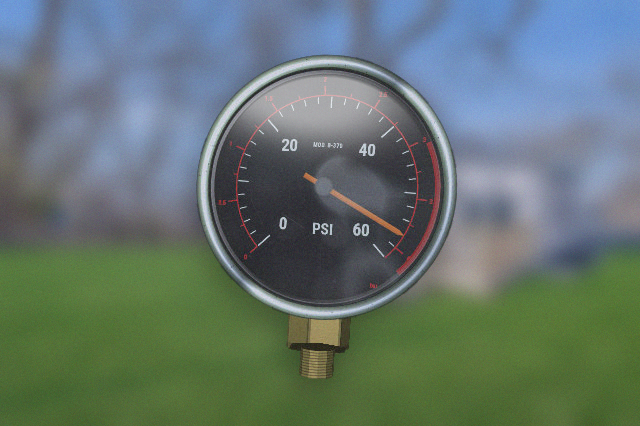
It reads 56; psi
